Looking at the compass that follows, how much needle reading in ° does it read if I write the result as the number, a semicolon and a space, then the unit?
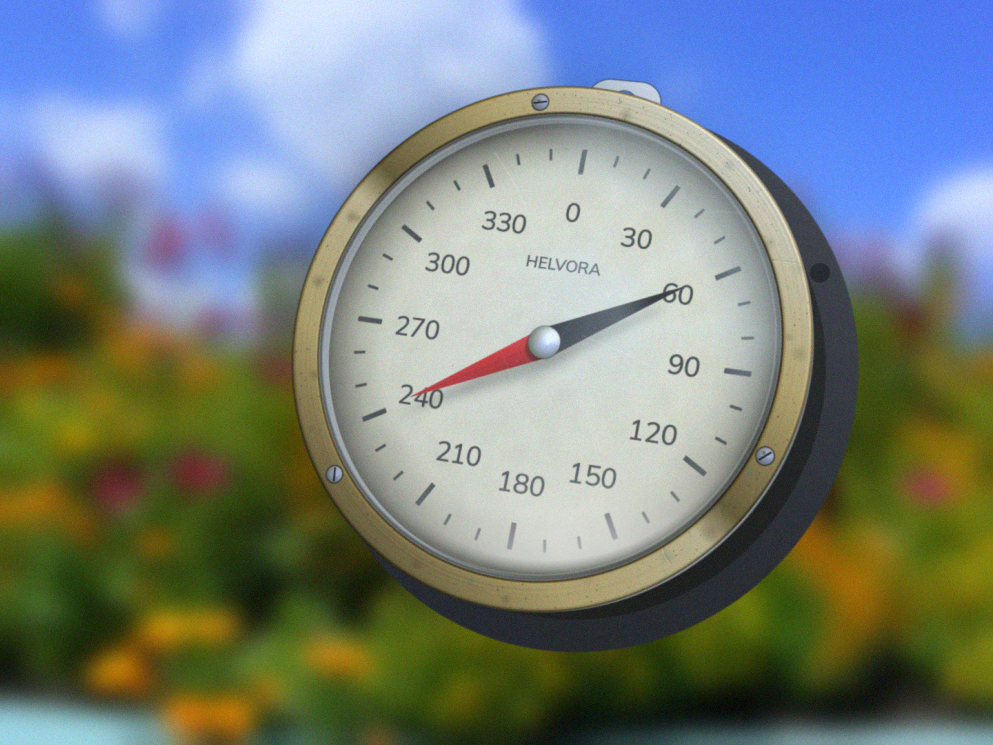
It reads 240; °
